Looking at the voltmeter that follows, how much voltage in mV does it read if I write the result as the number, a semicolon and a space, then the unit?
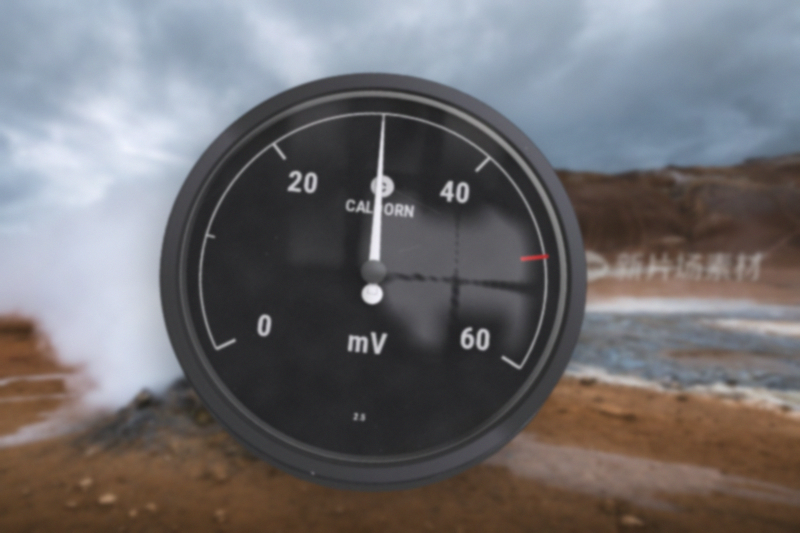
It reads 30; mV
